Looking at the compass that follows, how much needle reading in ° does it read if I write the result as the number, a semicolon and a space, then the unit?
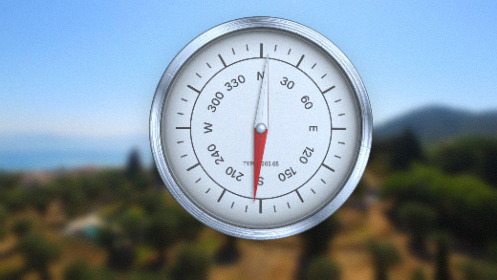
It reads 185; °
